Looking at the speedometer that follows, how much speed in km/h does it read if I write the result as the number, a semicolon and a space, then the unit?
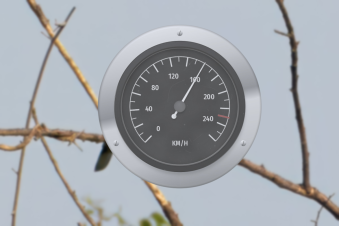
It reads 160; km/h
